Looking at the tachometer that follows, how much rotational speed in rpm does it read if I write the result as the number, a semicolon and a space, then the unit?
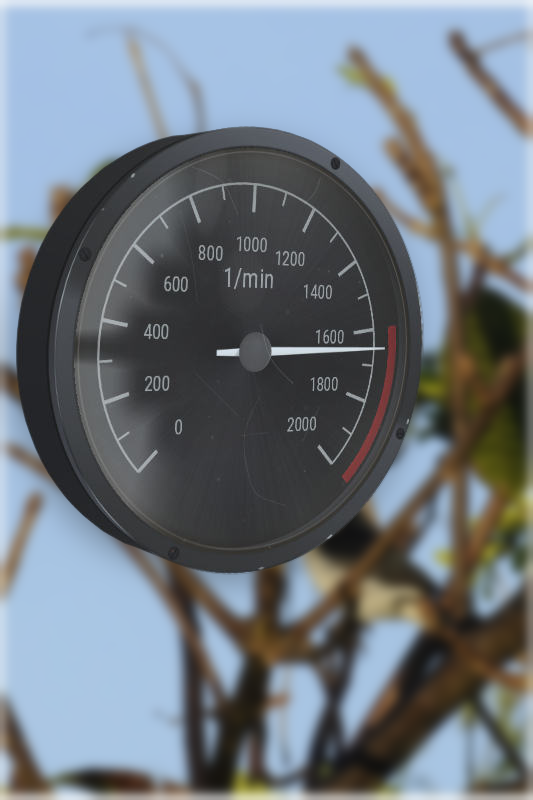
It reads 1650; rpm
